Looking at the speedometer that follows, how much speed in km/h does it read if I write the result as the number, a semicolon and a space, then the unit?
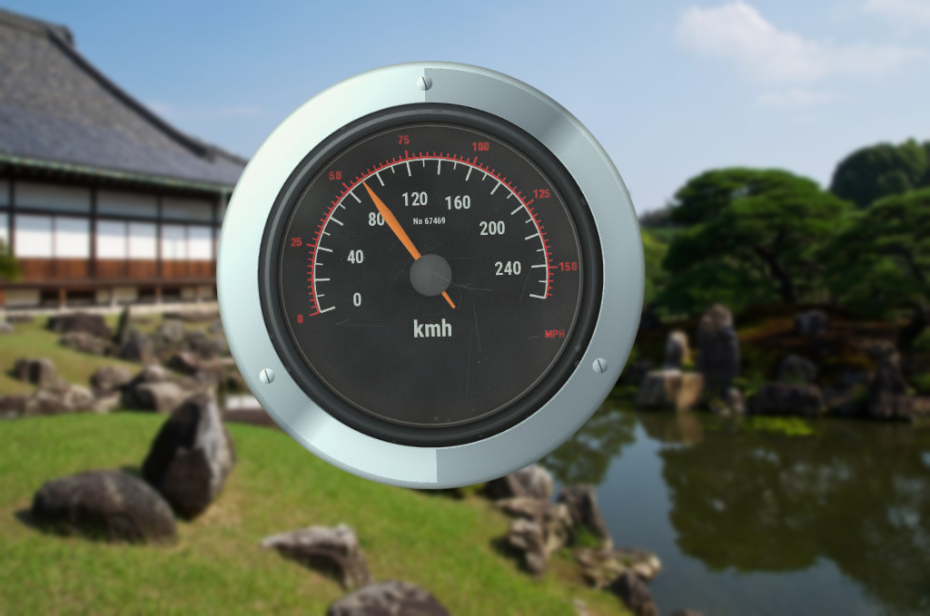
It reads 90; km/h
